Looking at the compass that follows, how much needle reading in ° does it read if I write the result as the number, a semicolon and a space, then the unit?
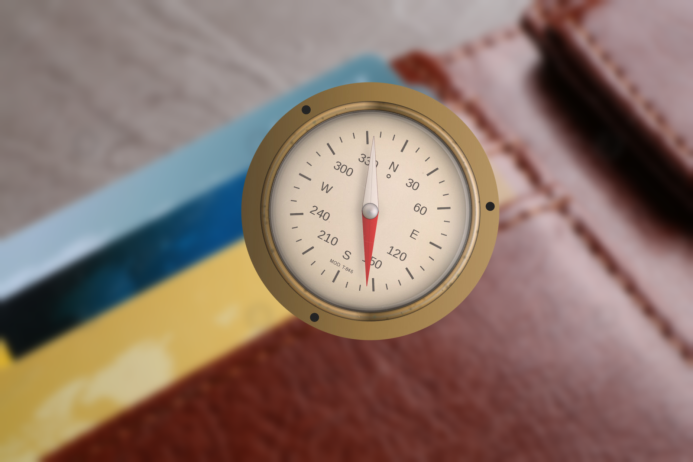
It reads 155; °
